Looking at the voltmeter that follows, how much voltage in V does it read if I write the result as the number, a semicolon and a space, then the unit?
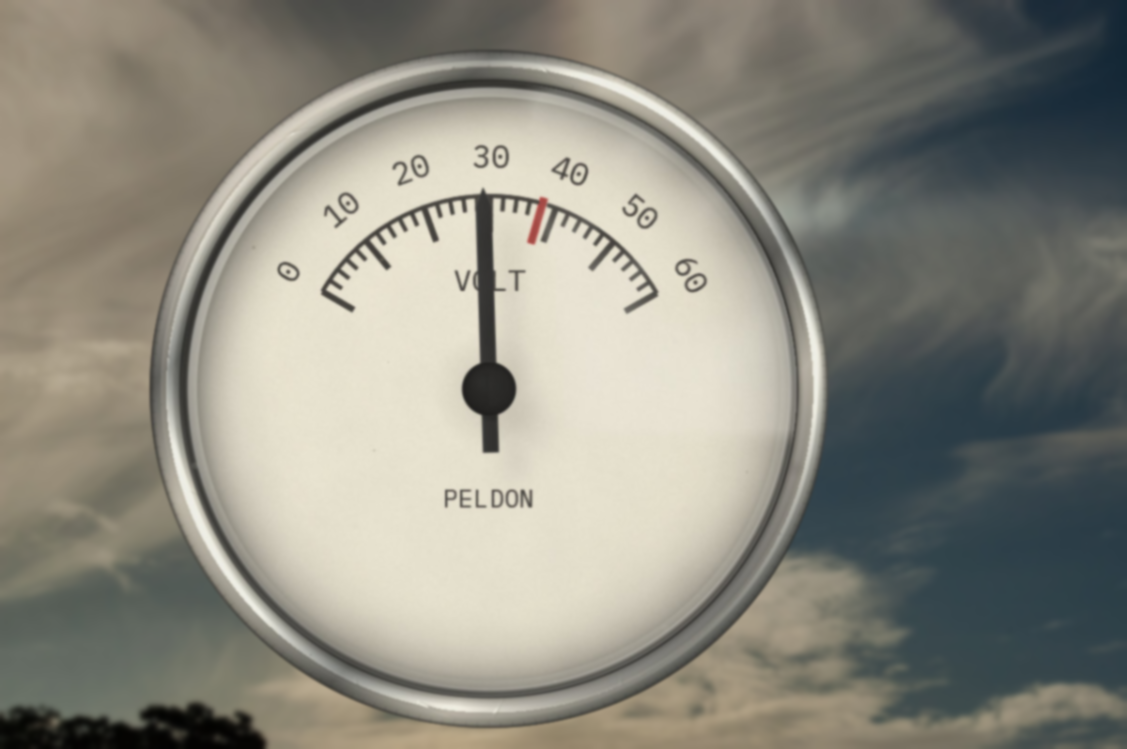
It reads 29; V
